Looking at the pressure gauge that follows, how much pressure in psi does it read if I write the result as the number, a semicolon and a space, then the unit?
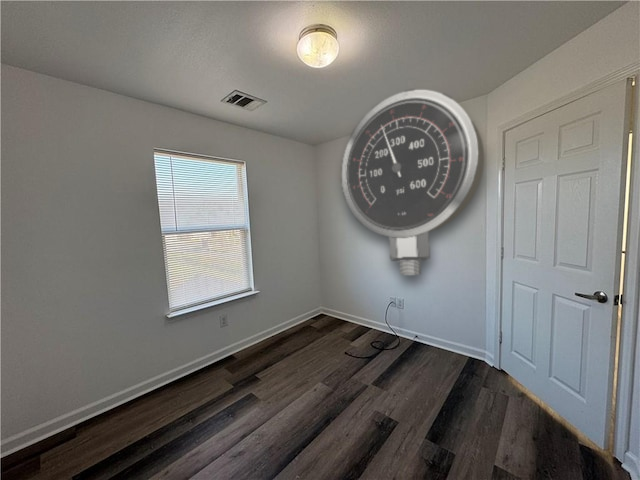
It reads 260; psi
